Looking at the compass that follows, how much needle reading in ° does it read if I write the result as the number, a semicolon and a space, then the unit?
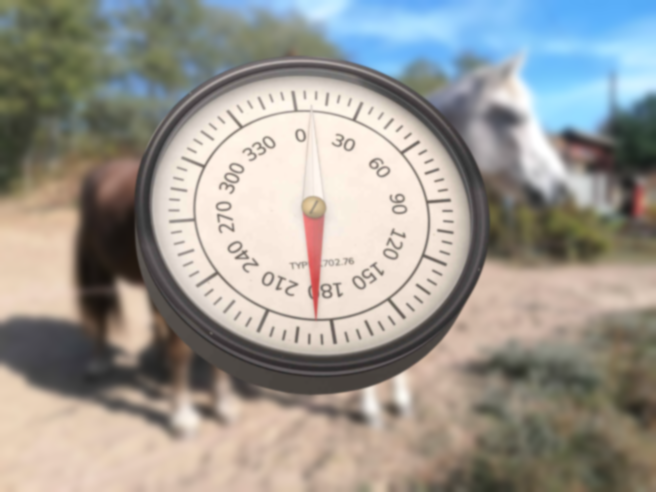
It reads 187.5; °
